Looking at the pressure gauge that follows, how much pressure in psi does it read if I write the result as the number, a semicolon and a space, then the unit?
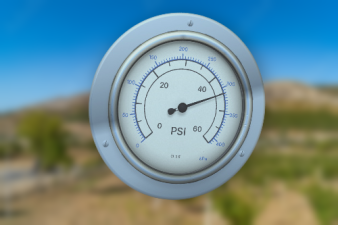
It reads 45; psi
